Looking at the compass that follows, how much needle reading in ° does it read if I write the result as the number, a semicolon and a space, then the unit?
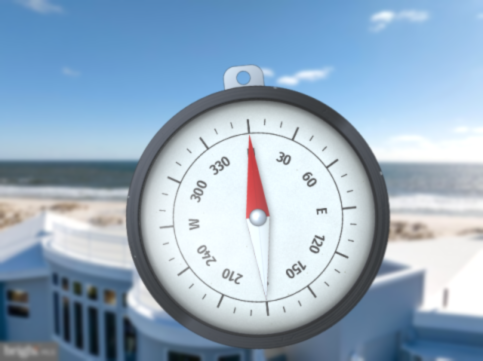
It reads 0; °
